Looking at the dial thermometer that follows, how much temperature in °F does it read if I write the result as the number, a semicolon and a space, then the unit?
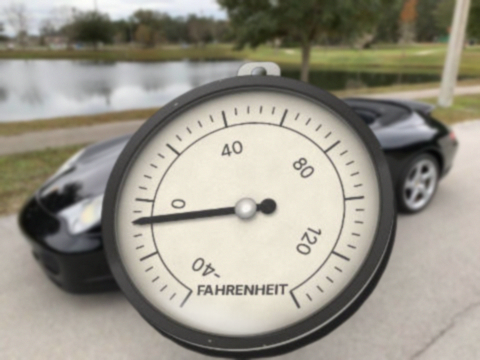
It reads -8; °F
